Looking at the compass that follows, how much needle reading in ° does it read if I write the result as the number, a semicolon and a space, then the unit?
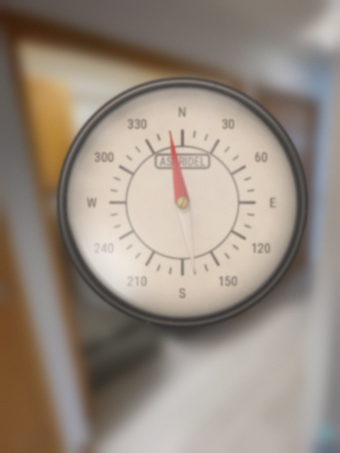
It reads 350; °
